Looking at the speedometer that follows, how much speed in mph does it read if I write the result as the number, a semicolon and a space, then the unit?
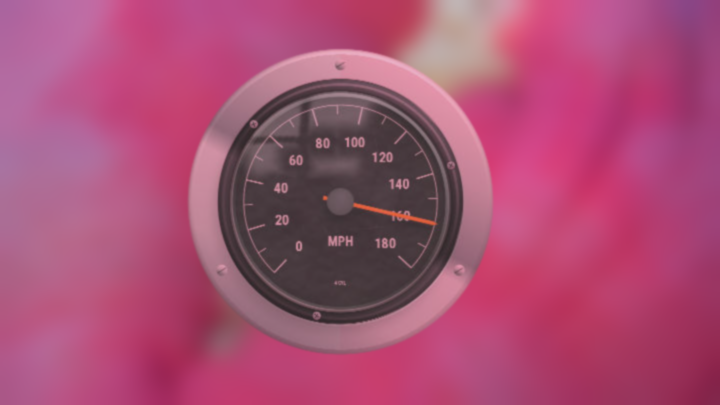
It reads 160; mph
